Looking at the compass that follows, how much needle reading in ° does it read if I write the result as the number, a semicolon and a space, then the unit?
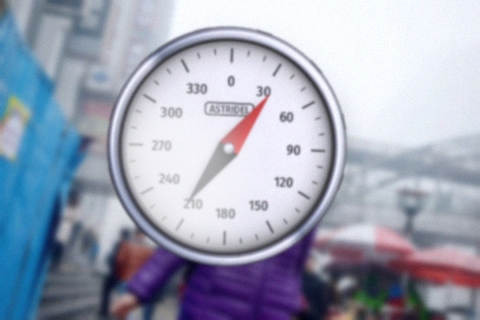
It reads 35; °
